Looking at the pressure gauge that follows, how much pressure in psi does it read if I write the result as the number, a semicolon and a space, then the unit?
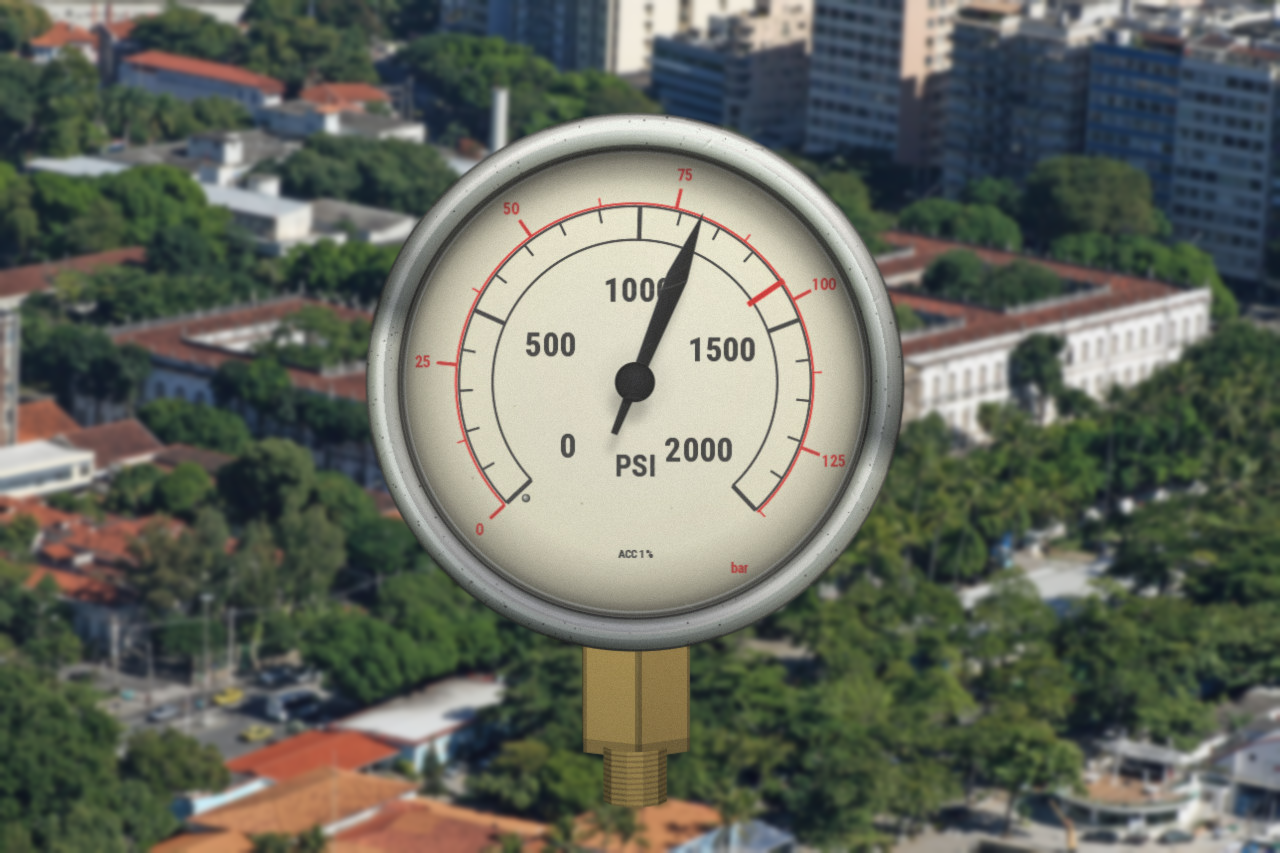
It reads 1150; psi
